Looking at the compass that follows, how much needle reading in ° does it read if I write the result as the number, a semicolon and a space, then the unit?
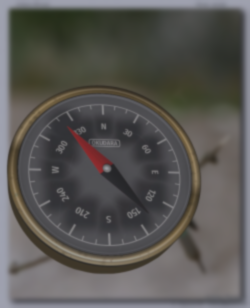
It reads 320; °
